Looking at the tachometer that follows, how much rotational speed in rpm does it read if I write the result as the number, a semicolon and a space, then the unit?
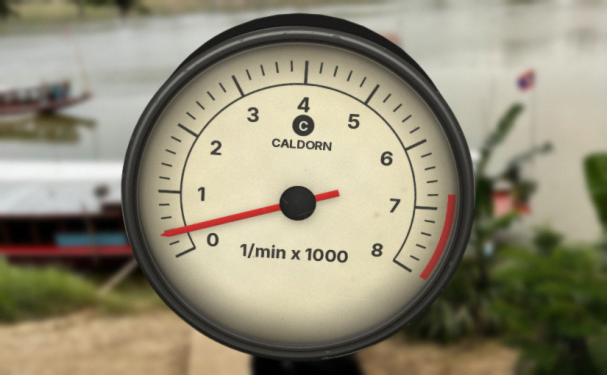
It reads 400; rpm
